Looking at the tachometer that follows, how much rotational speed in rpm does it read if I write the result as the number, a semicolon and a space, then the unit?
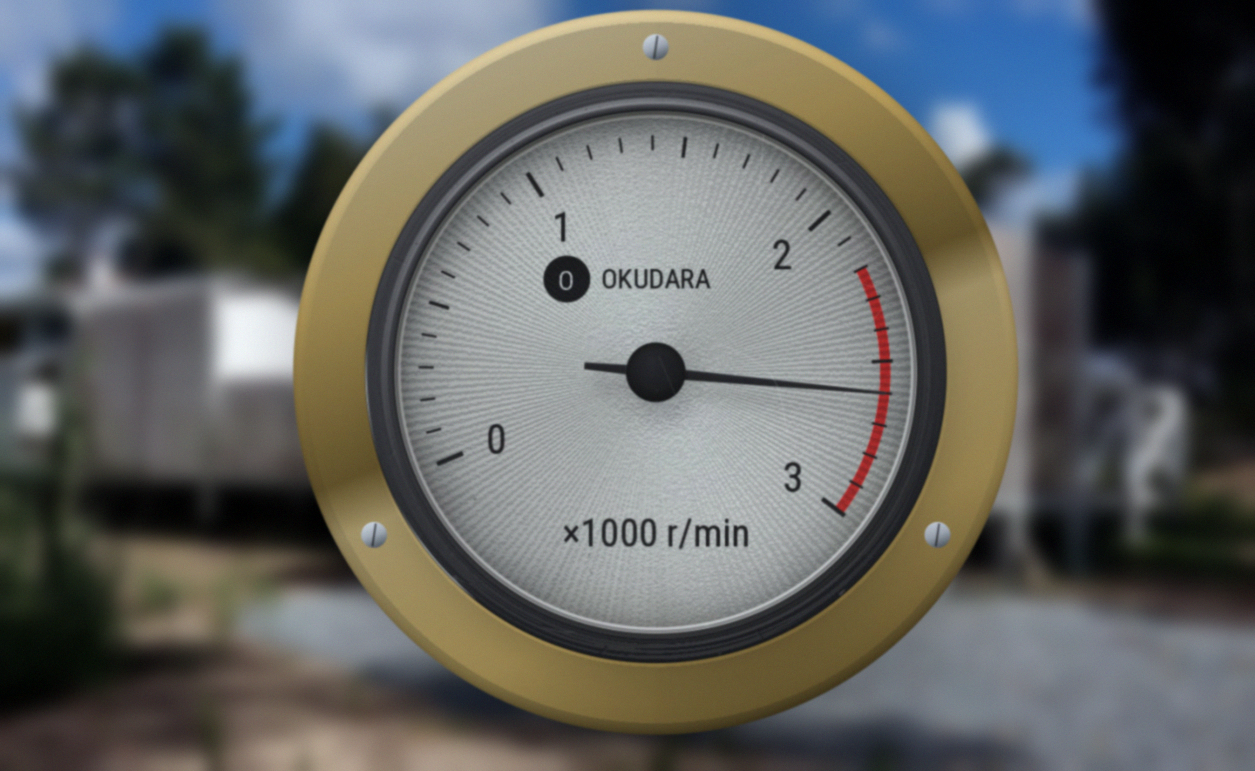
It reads 2600; rpm
